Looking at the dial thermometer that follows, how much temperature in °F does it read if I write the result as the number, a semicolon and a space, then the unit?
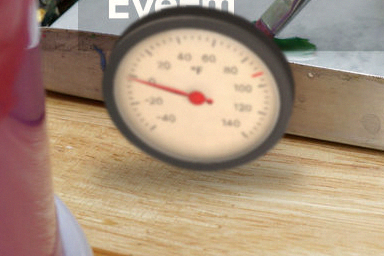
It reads 0; °F
